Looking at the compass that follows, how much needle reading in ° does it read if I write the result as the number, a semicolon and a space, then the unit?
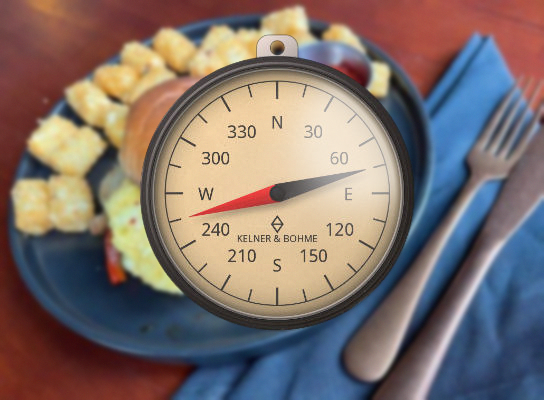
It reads 255; °
